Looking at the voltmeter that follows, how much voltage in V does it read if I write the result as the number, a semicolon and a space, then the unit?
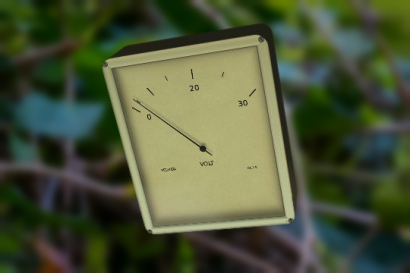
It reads 5; V
